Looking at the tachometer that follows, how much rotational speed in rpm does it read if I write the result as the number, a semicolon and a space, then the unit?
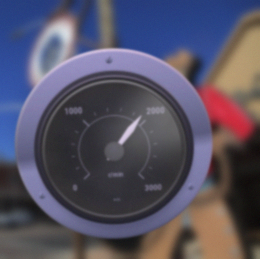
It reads 1900; rpm
